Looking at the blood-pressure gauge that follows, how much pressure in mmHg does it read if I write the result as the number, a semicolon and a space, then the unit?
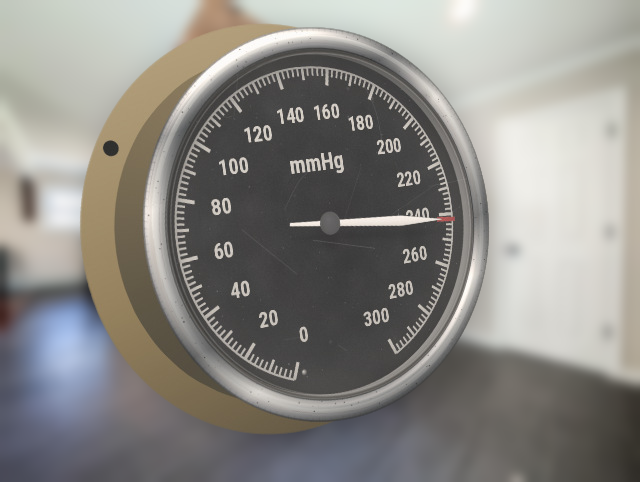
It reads 242; mmHg
